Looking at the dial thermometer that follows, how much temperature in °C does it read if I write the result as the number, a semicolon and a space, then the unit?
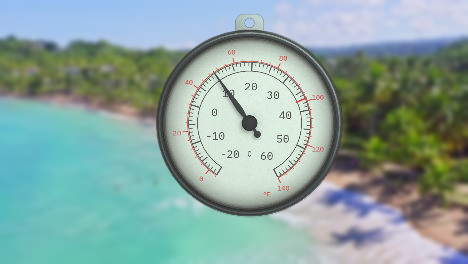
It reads 10; °C
